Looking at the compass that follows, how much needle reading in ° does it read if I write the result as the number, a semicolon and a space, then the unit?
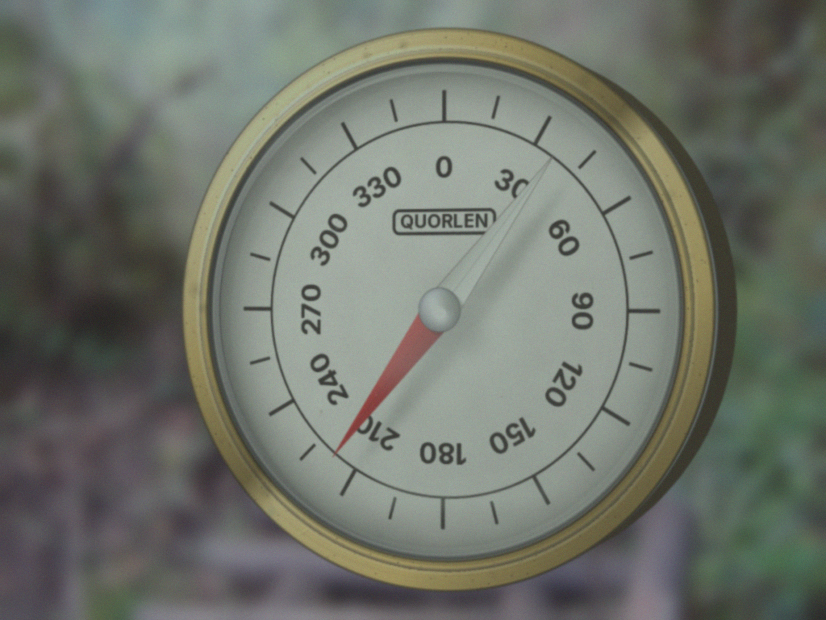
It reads 217.5; °
